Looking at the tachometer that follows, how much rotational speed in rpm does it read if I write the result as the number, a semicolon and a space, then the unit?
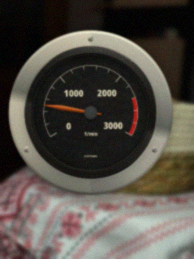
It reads 500; rpm
